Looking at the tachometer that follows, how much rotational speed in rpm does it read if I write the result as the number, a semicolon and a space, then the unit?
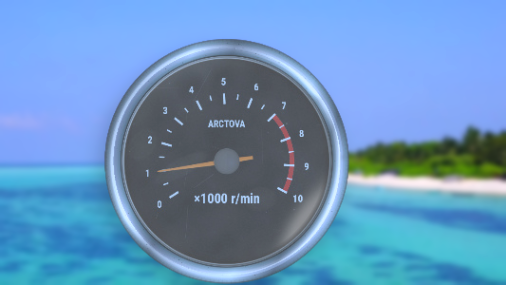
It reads 1000; rpm
